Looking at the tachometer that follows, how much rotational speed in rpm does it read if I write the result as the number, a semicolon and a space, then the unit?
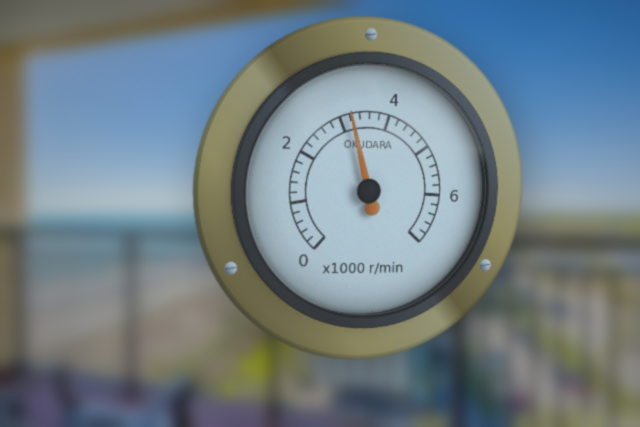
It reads 3200; rpm
